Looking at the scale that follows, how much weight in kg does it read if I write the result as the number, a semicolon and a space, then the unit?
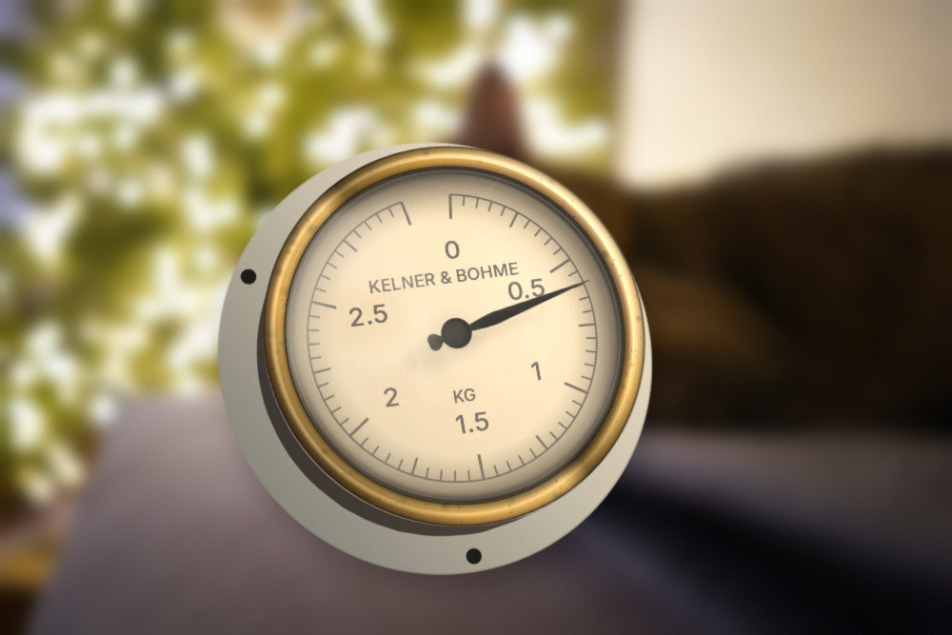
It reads 0.6; kg
